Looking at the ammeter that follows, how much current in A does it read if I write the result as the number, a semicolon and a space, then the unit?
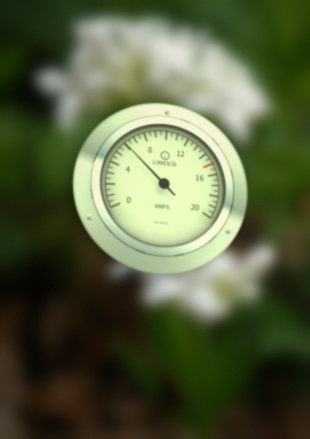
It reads 6; A
